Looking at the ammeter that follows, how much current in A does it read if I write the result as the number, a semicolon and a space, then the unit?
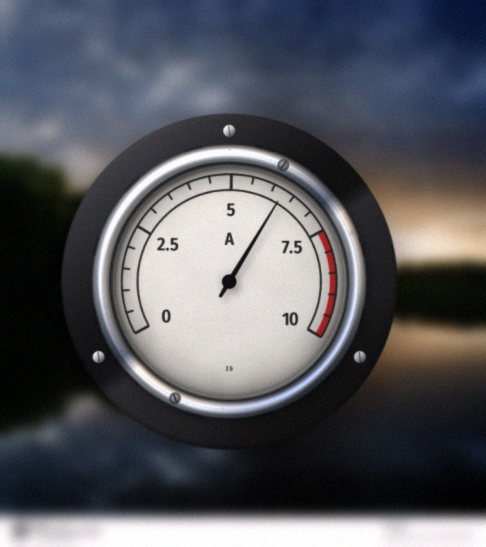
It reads 6.25; A
